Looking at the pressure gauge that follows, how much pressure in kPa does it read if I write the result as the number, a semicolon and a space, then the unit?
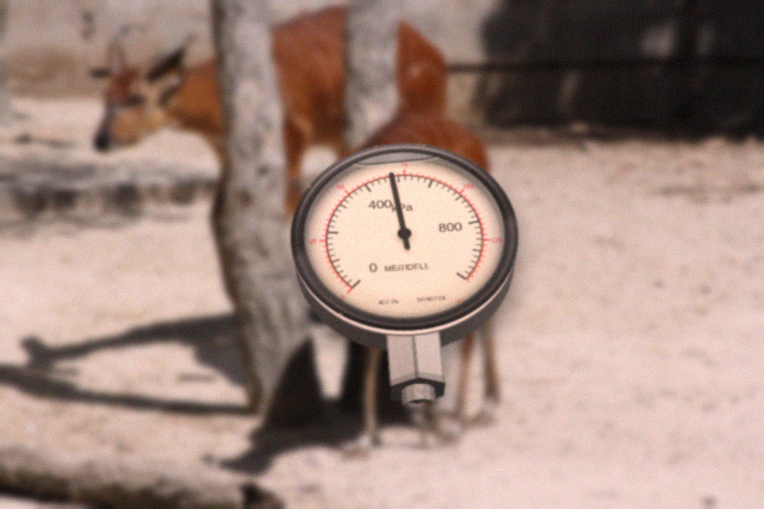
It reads 480; kPa
